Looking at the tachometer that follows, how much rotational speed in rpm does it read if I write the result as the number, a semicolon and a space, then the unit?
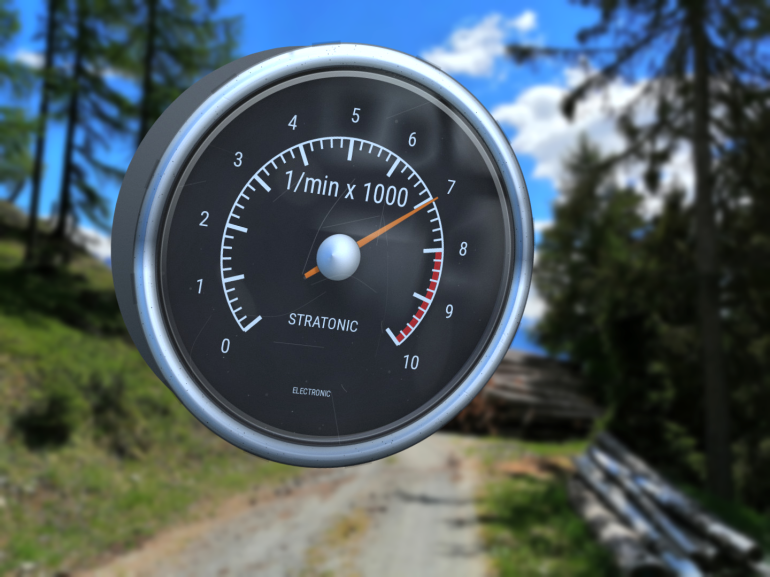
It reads 7000; rpm
